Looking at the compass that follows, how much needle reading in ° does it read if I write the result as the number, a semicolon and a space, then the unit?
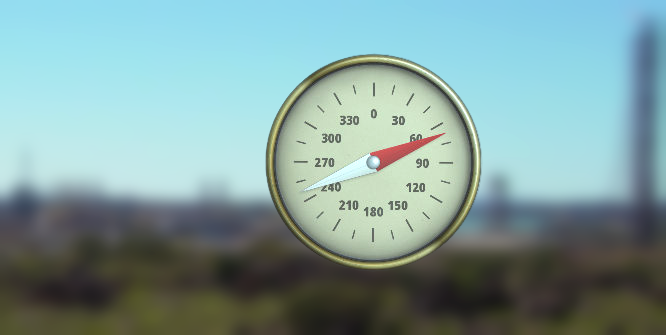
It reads 67.5; °
